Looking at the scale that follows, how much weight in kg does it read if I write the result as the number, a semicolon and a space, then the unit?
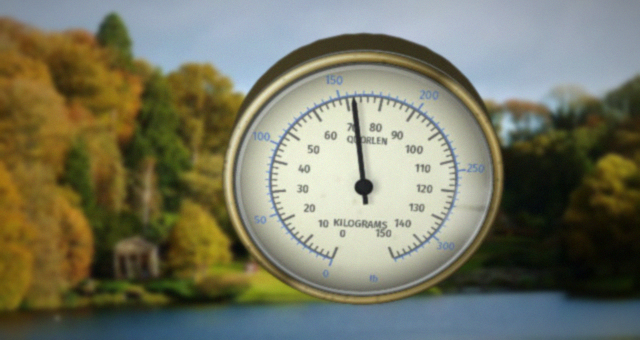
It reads 72; kg
